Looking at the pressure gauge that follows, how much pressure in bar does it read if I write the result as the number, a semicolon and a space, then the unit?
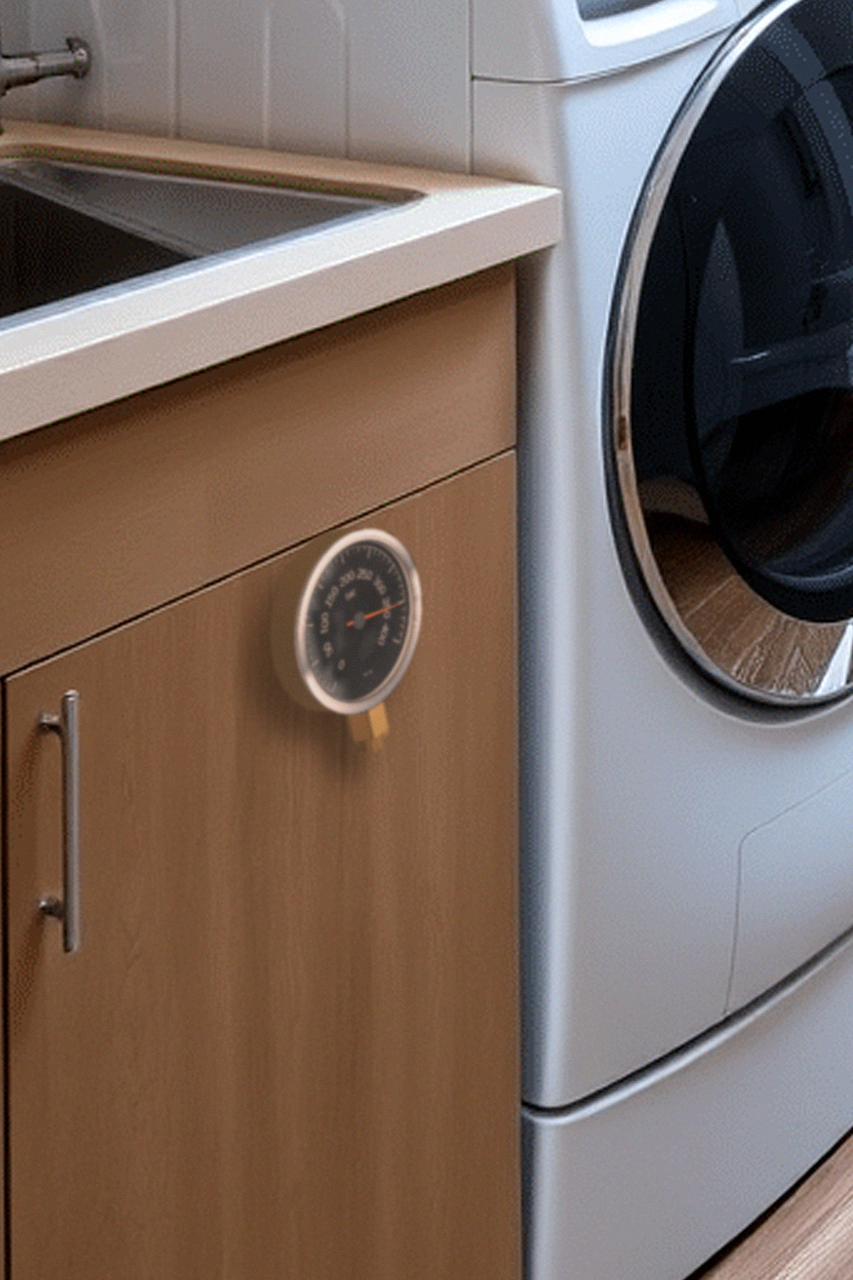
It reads 350; bar
